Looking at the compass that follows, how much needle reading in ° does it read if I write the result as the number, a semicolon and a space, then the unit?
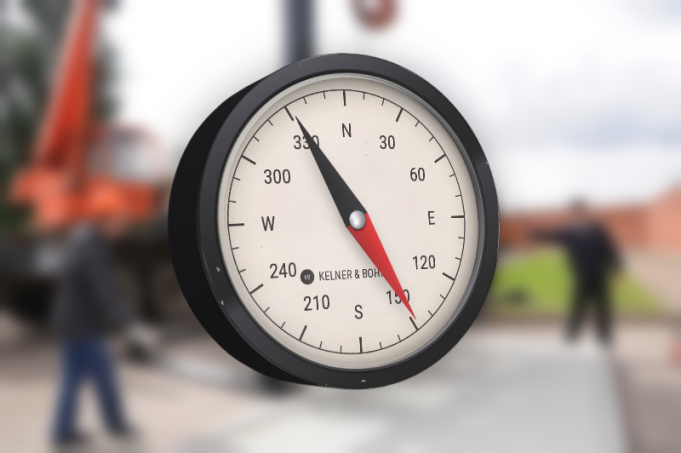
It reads 150; °
